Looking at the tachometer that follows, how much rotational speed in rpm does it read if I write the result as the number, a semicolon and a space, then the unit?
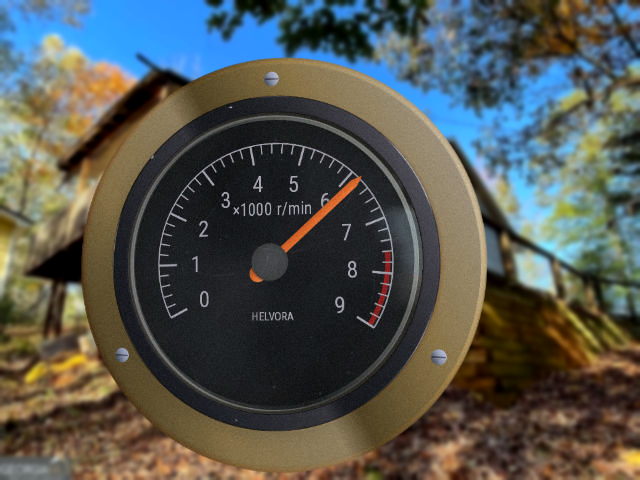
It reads 6200; rpm
